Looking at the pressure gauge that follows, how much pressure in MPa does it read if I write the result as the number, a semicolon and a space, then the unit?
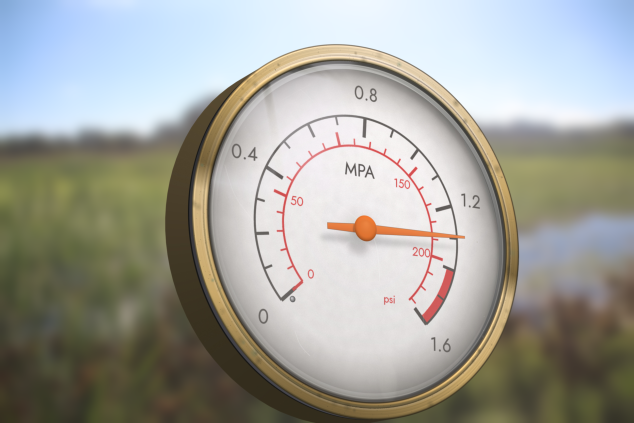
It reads 1.3; MPa
